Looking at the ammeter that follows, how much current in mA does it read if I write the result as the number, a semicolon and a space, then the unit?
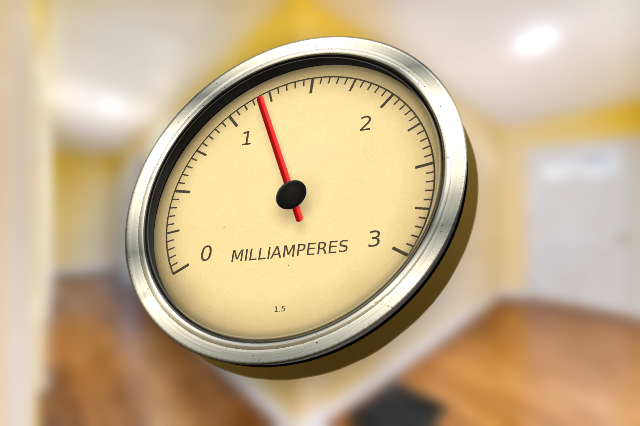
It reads 1.2; mA
